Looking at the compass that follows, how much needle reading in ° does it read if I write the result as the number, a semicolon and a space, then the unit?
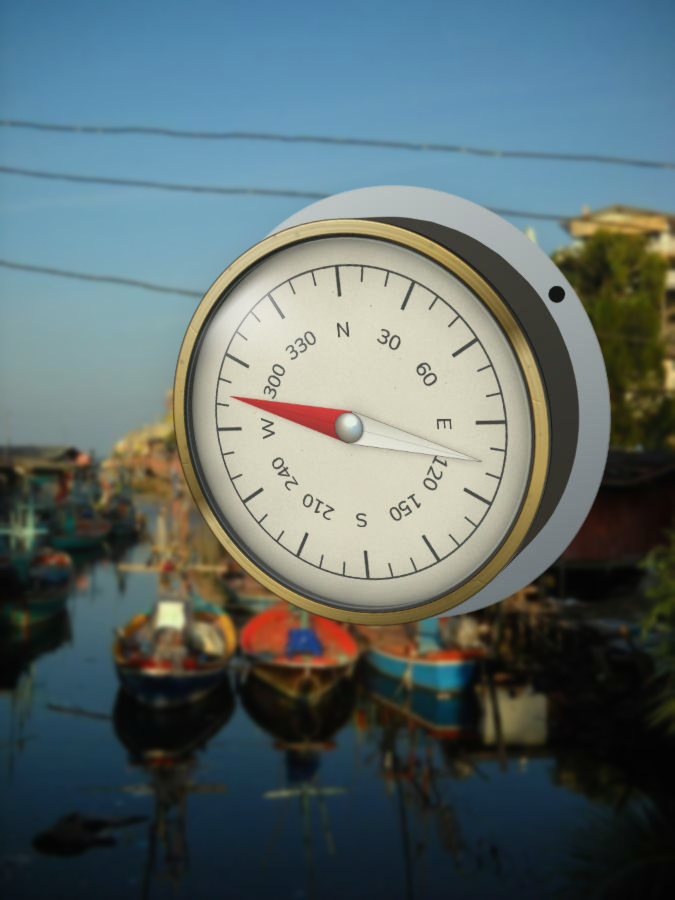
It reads 285; °
